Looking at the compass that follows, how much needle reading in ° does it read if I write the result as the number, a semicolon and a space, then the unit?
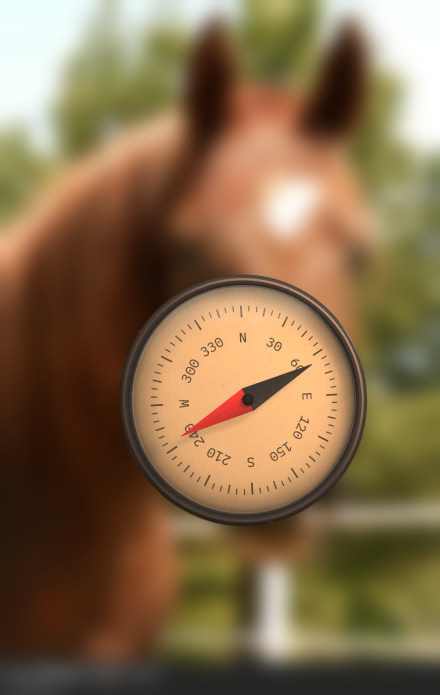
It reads 245; °
